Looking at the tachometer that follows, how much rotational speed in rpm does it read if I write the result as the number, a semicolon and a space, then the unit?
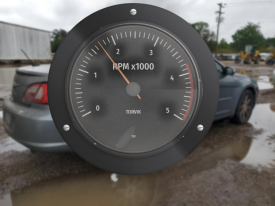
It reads 1700; rpm
